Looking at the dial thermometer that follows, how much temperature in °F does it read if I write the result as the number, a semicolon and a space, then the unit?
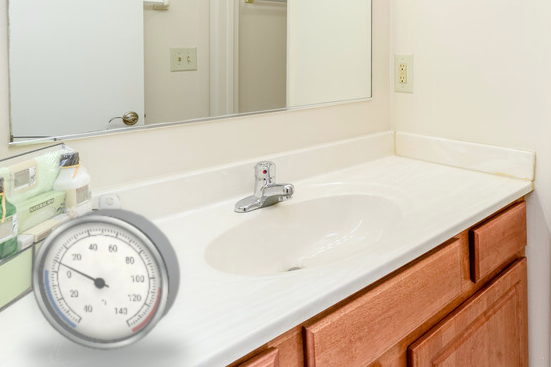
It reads 10; °F
